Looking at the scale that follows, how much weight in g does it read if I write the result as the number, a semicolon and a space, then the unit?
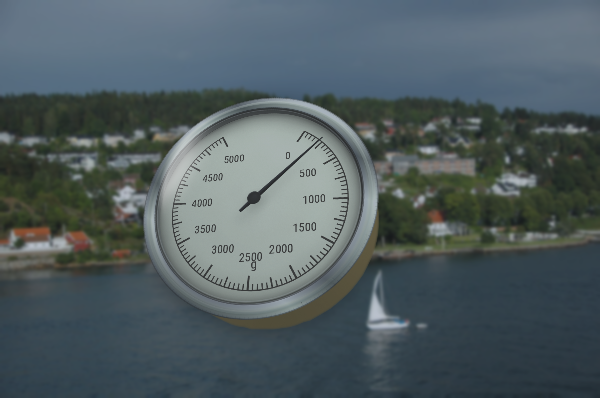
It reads 250; g
